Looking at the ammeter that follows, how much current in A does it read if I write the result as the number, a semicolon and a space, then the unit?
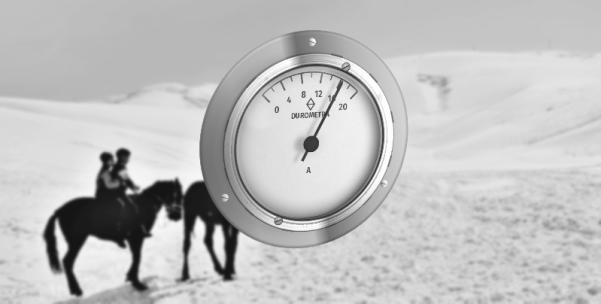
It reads 16; A
